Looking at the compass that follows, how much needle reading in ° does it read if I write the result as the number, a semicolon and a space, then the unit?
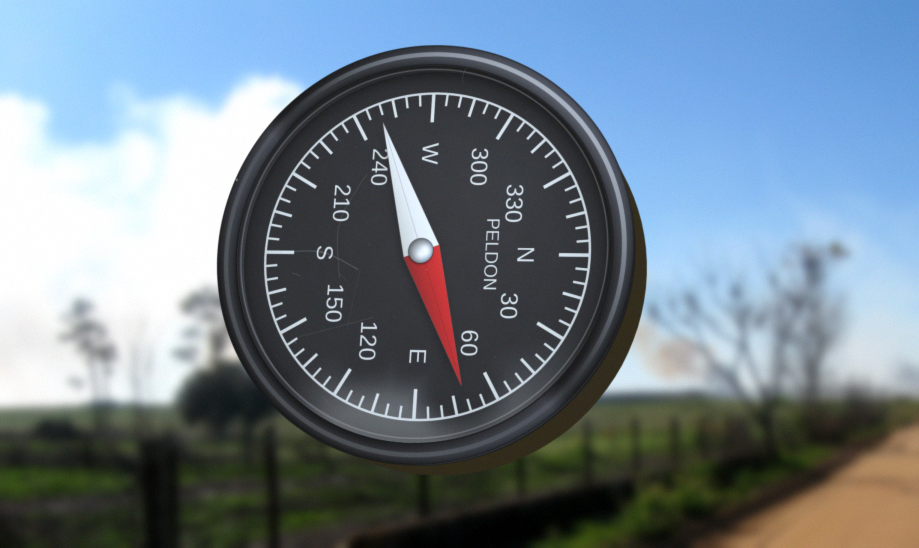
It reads 70; °
